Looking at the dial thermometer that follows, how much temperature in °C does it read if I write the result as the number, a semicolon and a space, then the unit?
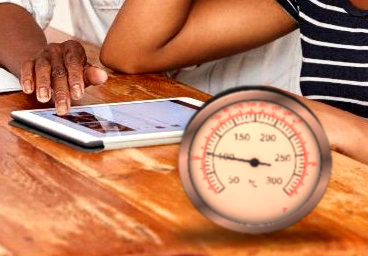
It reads 100; °C
